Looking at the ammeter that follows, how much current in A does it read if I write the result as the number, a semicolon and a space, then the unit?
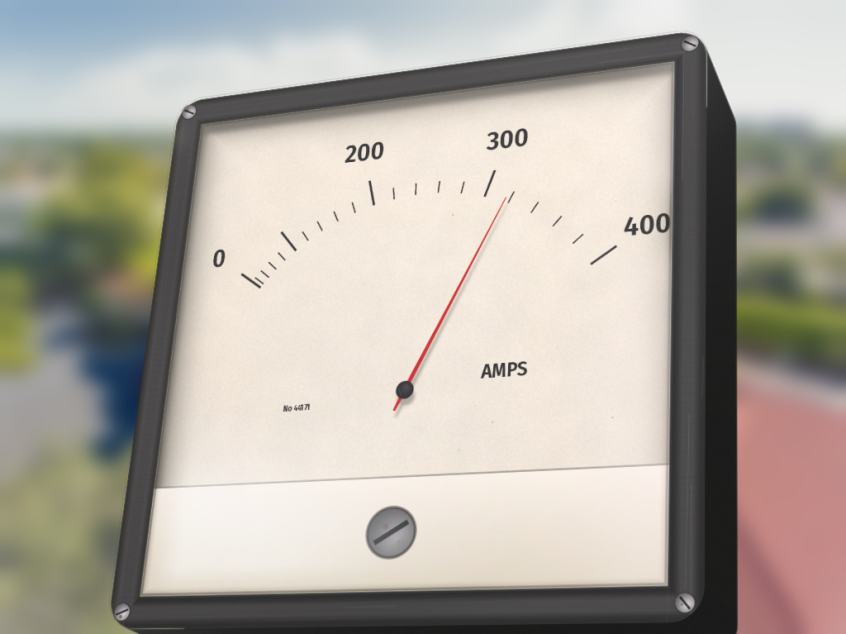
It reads 320; A
